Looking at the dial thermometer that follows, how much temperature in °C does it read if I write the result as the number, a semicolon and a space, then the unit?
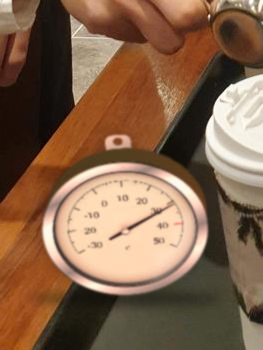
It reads 30; °C
